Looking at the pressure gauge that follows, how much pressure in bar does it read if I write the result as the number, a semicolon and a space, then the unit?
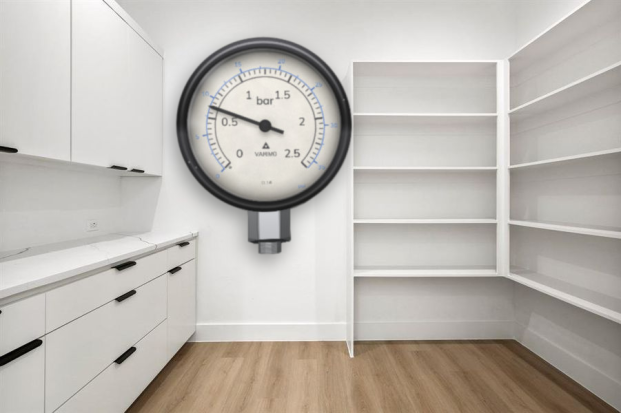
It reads 0.6; bar
